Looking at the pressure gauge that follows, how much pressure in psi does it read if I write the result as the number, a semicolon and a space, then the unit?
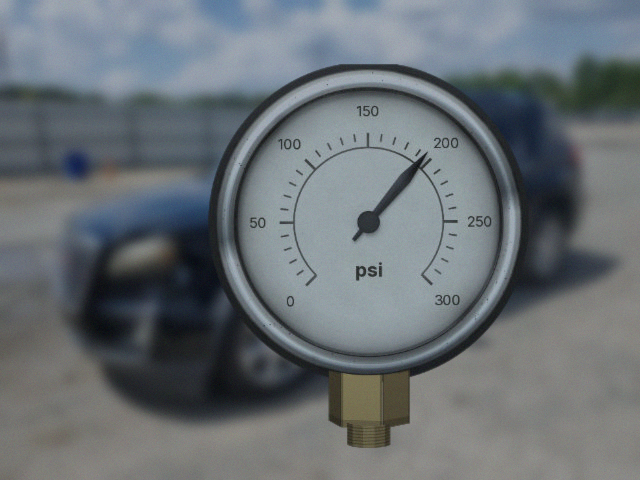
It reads 195; psi
